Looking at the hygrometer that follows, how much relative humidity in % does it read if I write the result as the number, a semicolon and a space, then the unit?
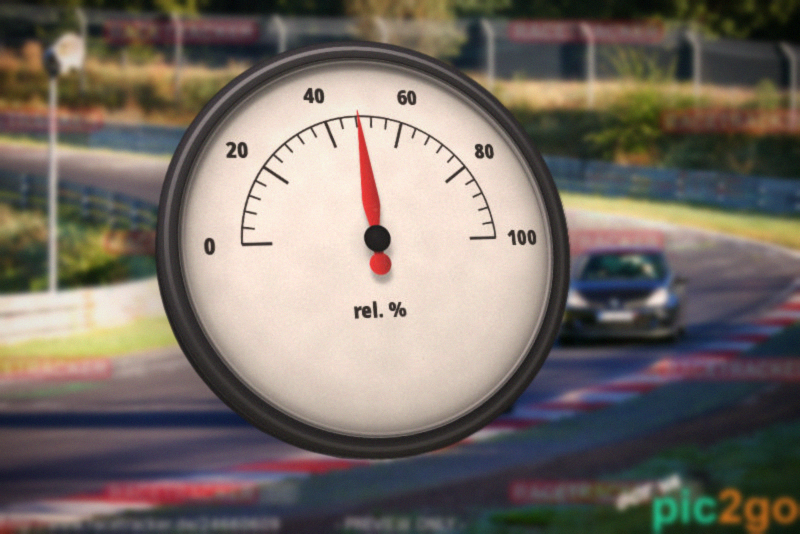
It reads 48; %
